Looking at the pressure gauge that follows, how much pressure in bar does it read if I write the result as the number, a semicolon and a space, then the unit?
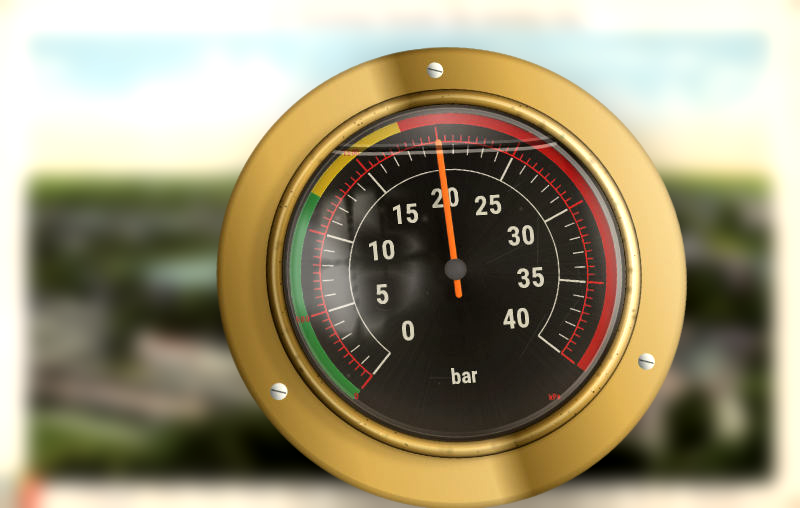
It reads 20; bar
